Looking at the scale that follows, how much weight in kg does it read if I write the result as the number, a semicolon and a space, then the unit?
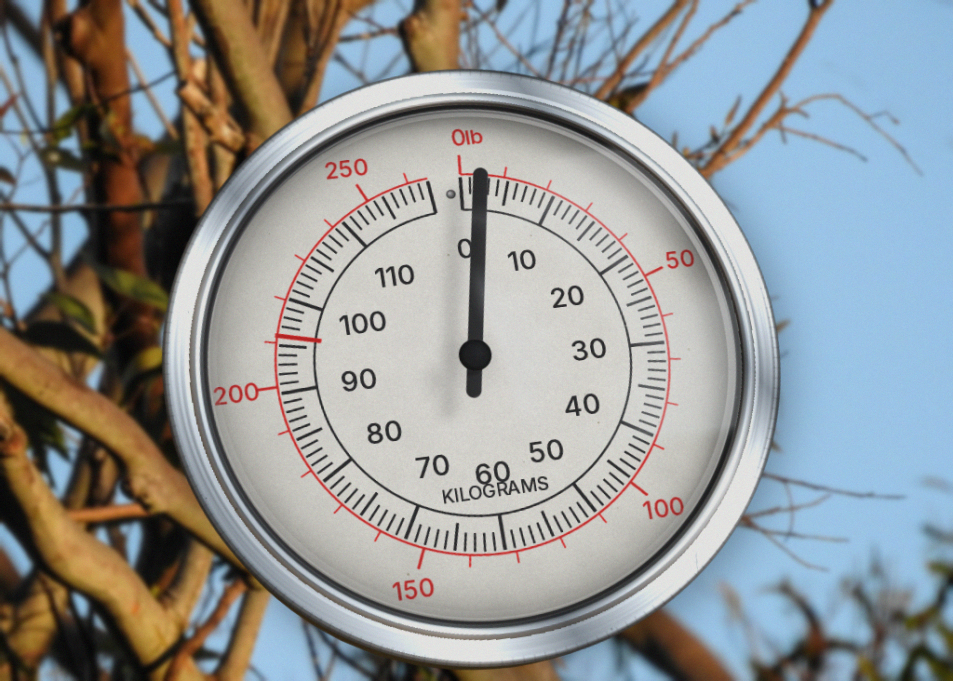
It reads 2; kg
